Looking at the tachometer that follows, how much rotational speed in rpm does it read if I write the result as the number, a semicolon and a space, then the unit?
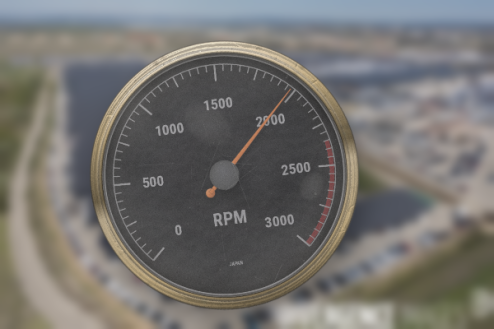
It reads 1975; rpm
